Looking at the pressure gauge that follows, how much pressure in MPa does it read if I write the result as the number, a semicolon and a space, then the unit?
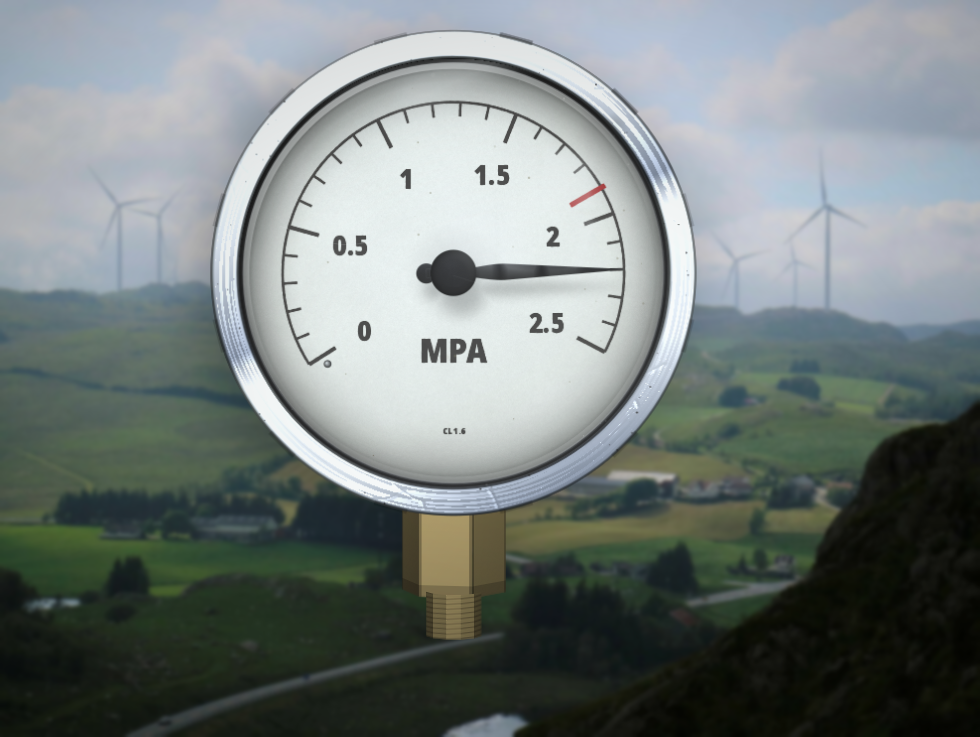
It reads 2.2; MPa
